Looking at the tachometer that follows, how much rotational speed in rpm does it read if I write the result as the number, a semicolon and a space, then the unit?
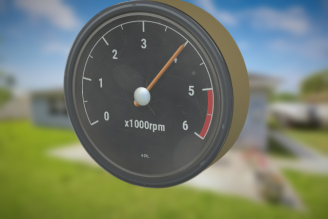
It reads 4000; rpm
